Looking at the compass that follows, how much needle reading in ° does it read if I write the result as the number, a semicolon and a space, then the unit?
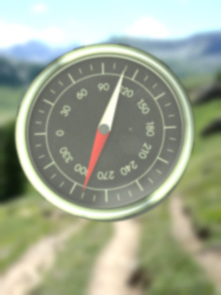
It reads 290; °
